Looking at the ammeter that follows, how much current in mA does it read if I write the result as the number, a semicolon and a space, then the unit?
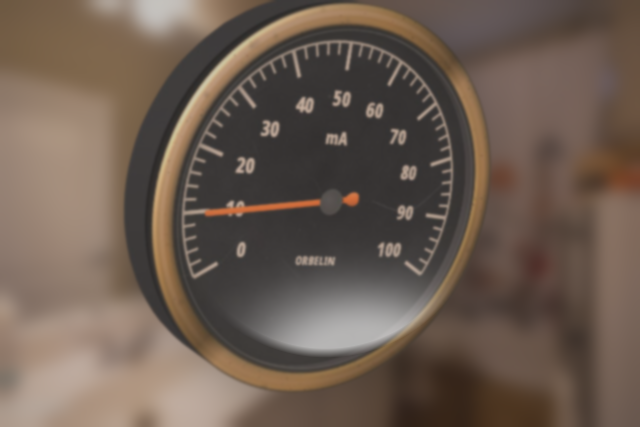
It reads 10; mA
